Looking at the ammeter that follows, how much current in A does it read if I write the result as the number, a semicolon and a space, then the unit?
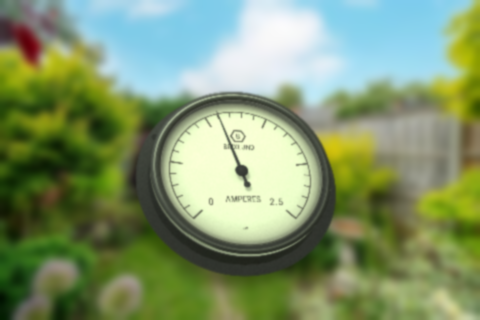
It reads 1.1; A
